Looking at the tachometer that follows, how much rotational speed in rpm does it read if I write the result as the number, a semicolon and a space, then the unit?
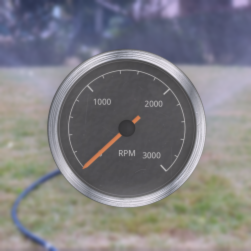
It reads 0; rpm
